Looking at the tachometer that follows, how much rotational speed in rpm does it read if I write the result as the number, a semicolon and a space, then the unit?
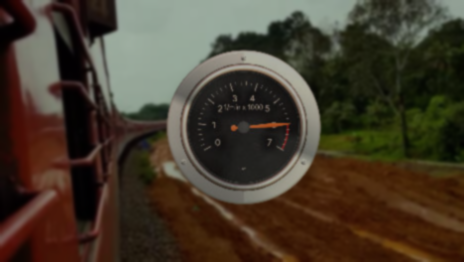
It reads 6000; rpm
